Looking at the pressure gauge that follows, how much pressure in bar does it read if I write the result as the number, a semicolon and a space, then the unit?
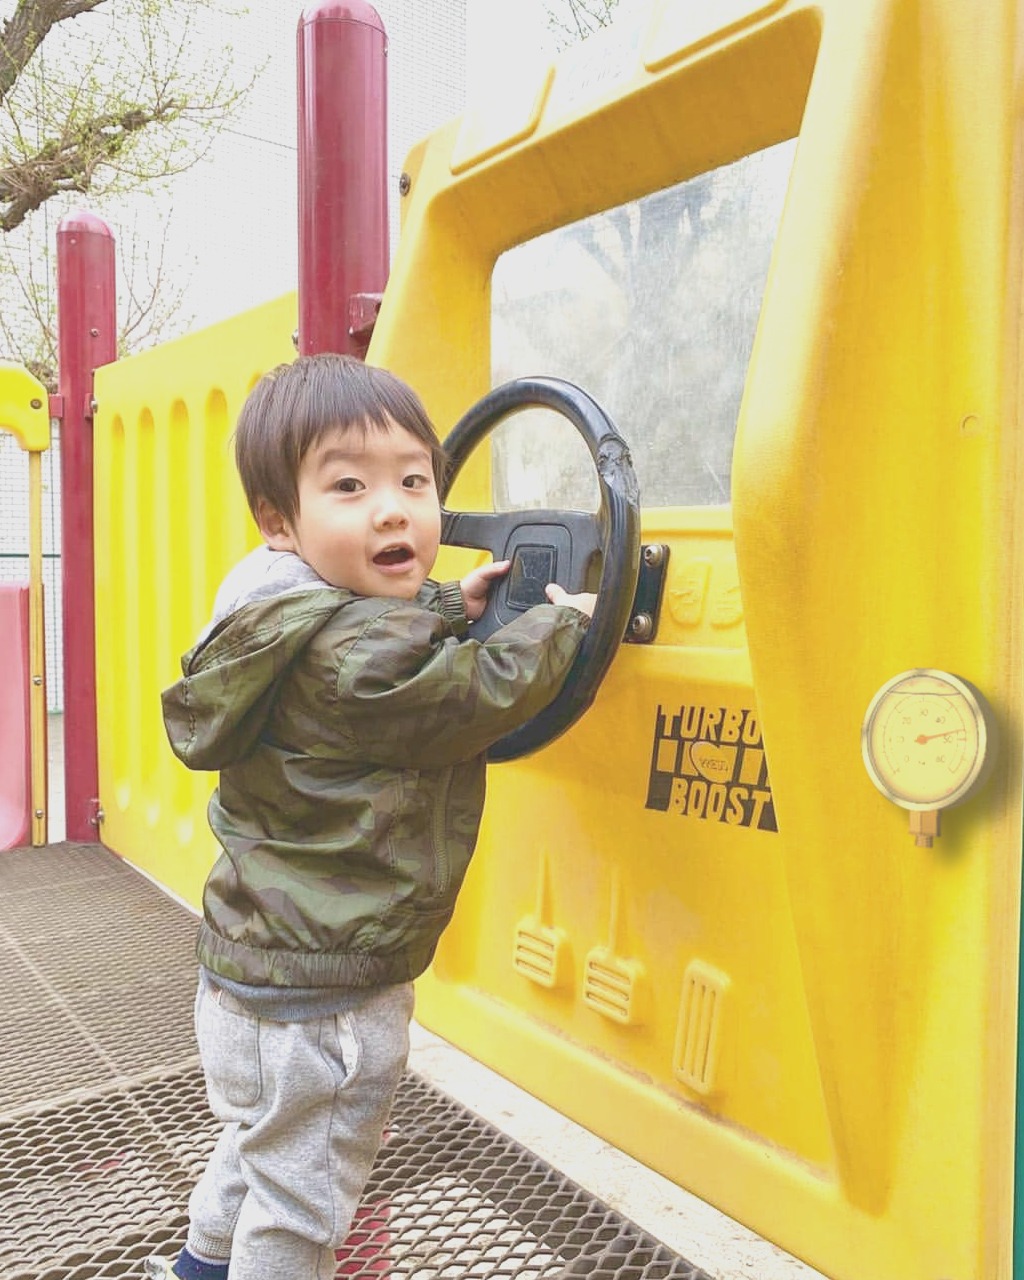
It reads 47.5; bar
